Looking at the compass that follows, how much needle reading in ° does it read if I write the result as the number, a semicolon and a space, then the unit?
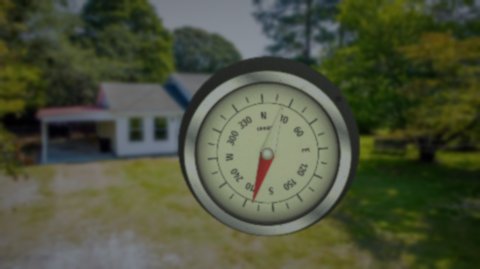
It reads 202.5; °
